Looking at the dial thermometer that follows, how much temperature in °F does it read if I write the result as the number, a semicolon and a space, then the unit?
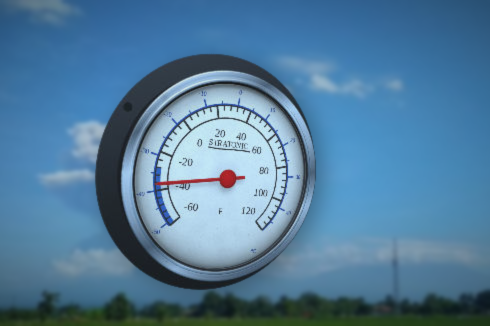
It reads -36; °F
